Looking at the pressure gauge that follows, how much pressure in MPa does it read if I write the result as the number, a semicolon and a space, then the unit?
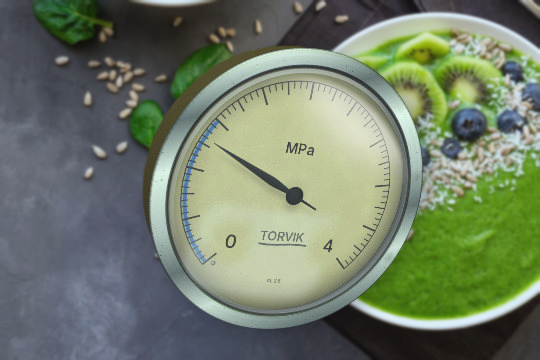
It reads 1.05; MPa
